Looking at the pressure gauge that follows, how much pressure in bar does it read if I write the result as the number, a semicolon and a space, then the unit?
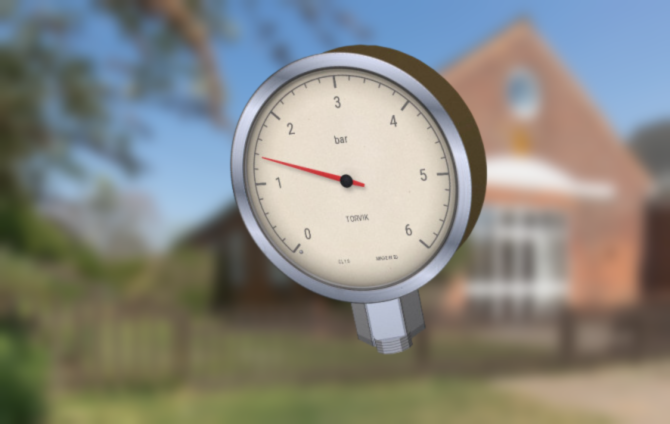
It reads 1.4; bar
